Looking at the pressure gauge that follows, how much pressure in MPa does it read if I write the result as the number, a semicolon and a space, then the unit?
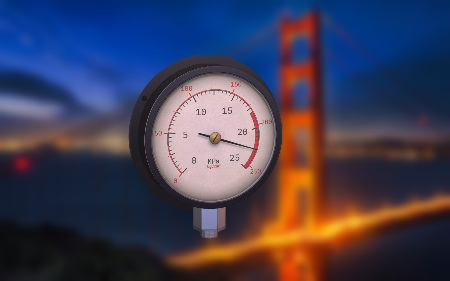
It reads 22.5; MPa
